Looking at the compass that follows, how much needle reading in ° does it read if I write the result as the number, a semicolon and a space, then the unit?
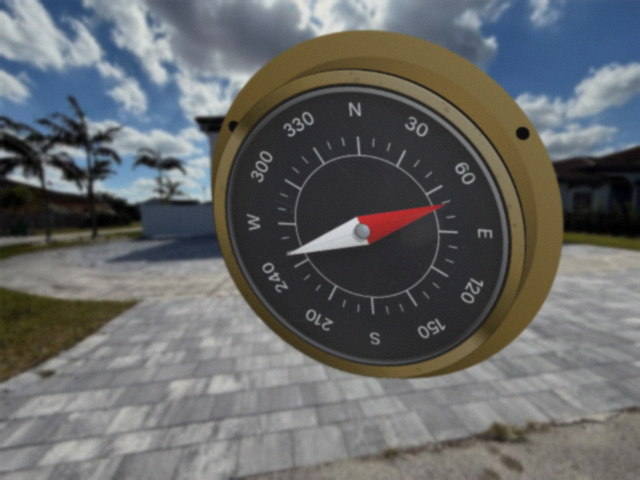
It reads 70; °
